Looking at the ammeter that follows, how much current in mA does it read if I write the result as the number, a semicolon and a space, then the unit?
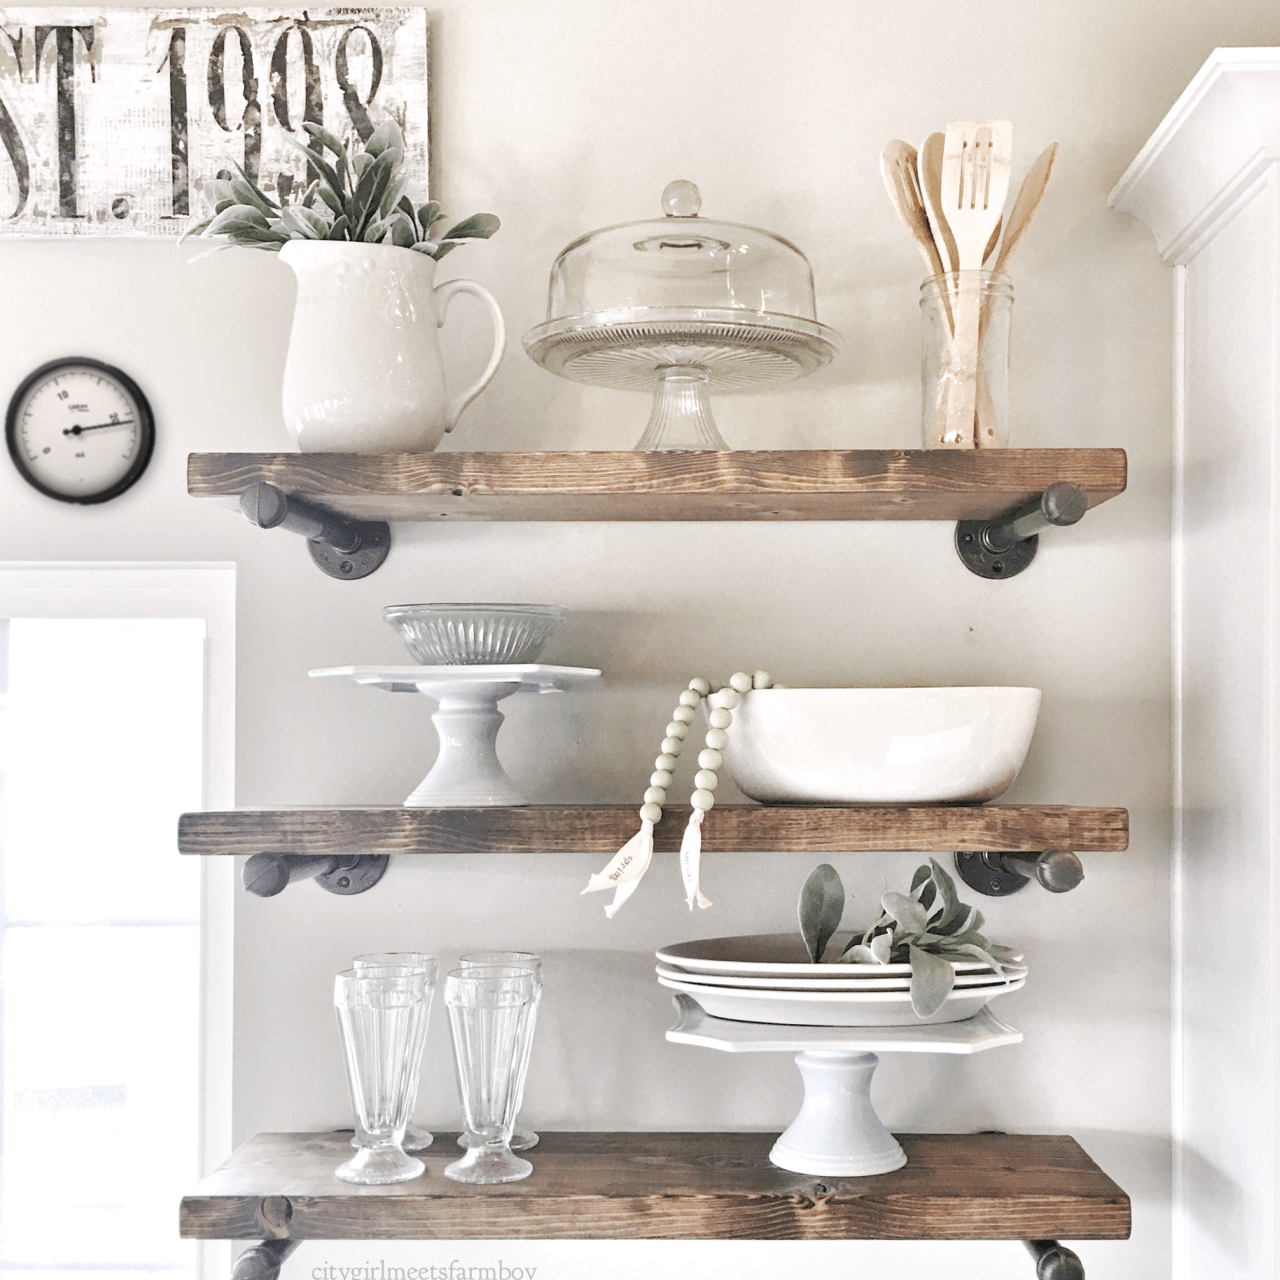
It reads 21; mA
